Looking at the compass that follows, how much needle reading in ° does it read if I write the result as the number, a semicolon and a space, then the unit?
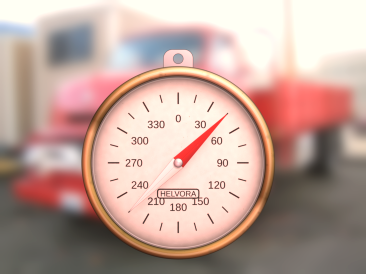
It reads 45; °
